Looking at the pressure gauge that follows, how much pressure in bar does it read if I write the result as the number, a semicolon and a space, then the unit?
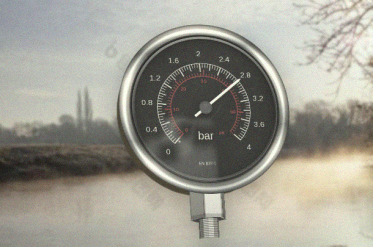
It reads 2.8; bar
